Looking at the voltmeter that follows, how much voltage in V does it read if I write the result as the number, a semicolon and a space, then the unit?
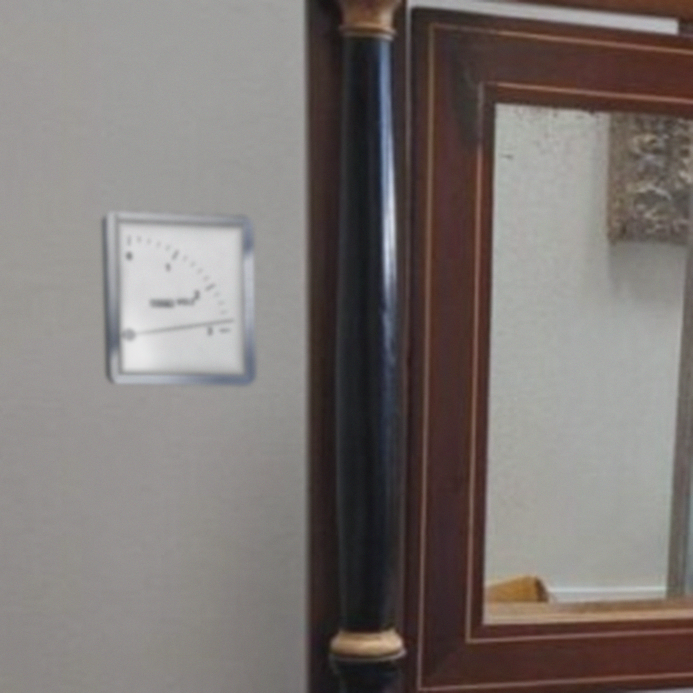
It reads 2.8; V
